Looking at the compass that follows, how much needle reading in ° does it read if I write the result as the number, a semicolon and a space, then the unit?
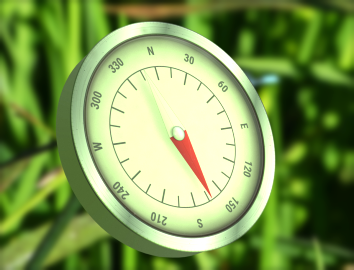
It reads 165; °
